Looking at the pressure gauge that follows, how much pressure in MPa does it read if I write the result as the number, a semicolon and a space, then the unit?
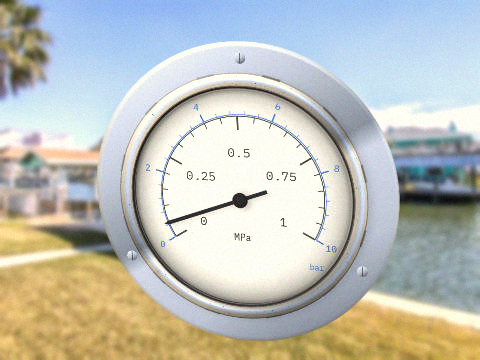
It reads 0.05; MPa
